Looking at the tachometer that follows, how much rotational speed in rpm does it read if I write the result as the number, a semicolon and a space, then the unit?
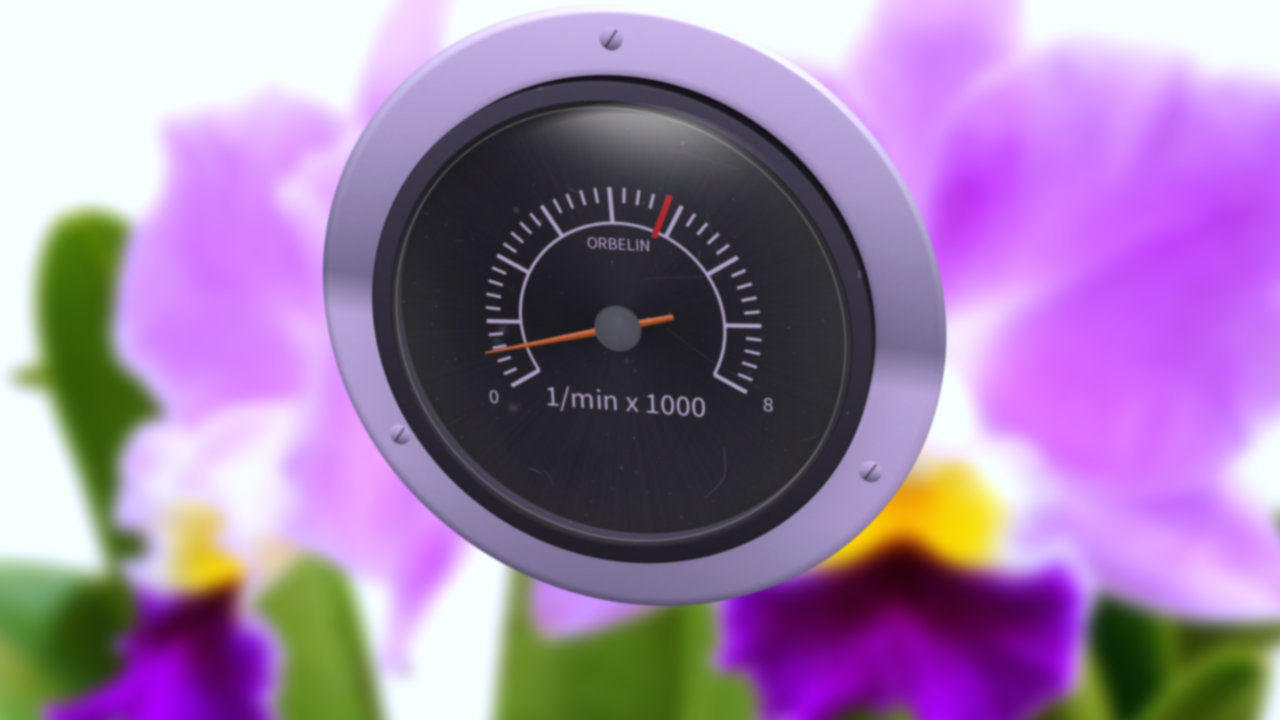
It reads 600; rpm
